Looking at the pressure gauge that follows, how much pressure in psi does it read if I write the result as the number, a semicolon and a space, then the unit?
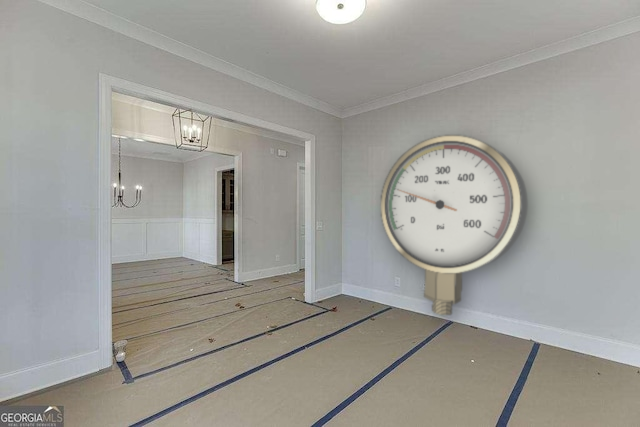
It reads 120; psi
